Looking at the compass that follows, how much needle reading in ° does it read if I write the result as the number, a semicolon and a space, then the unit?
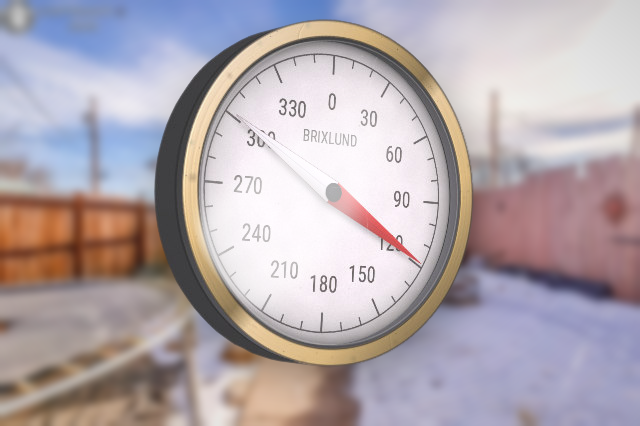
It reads 120; °
